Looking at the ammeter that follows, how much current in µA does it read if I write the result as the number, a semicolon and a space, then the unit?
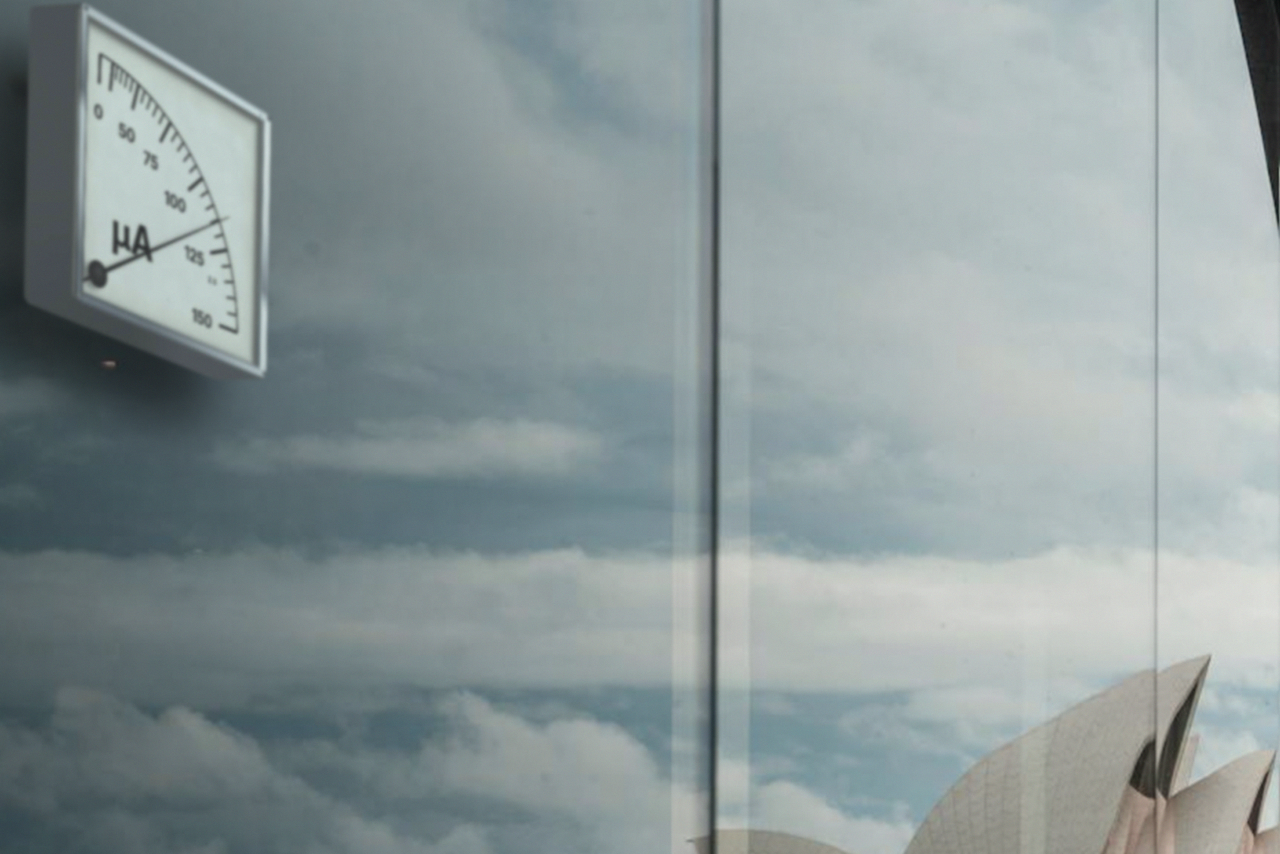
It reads 115; µA
